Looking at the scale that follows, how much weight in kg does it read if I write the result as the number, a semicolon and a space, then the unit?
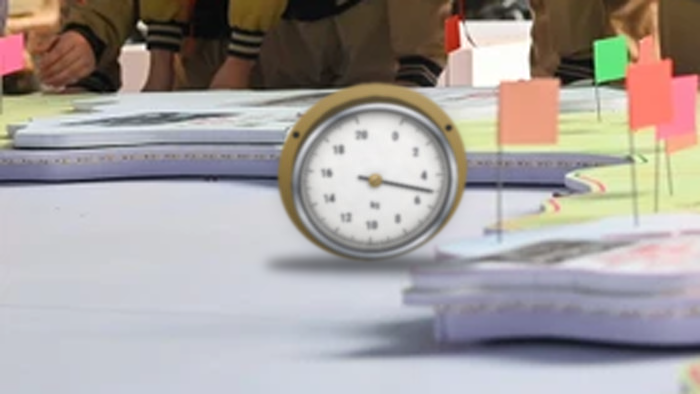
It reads 5; kg
